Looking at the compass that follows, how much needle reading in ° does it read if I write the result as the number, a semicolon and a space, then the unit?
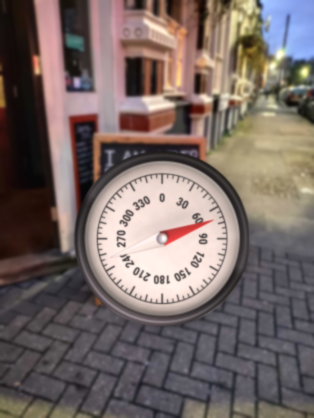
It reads 70; °
